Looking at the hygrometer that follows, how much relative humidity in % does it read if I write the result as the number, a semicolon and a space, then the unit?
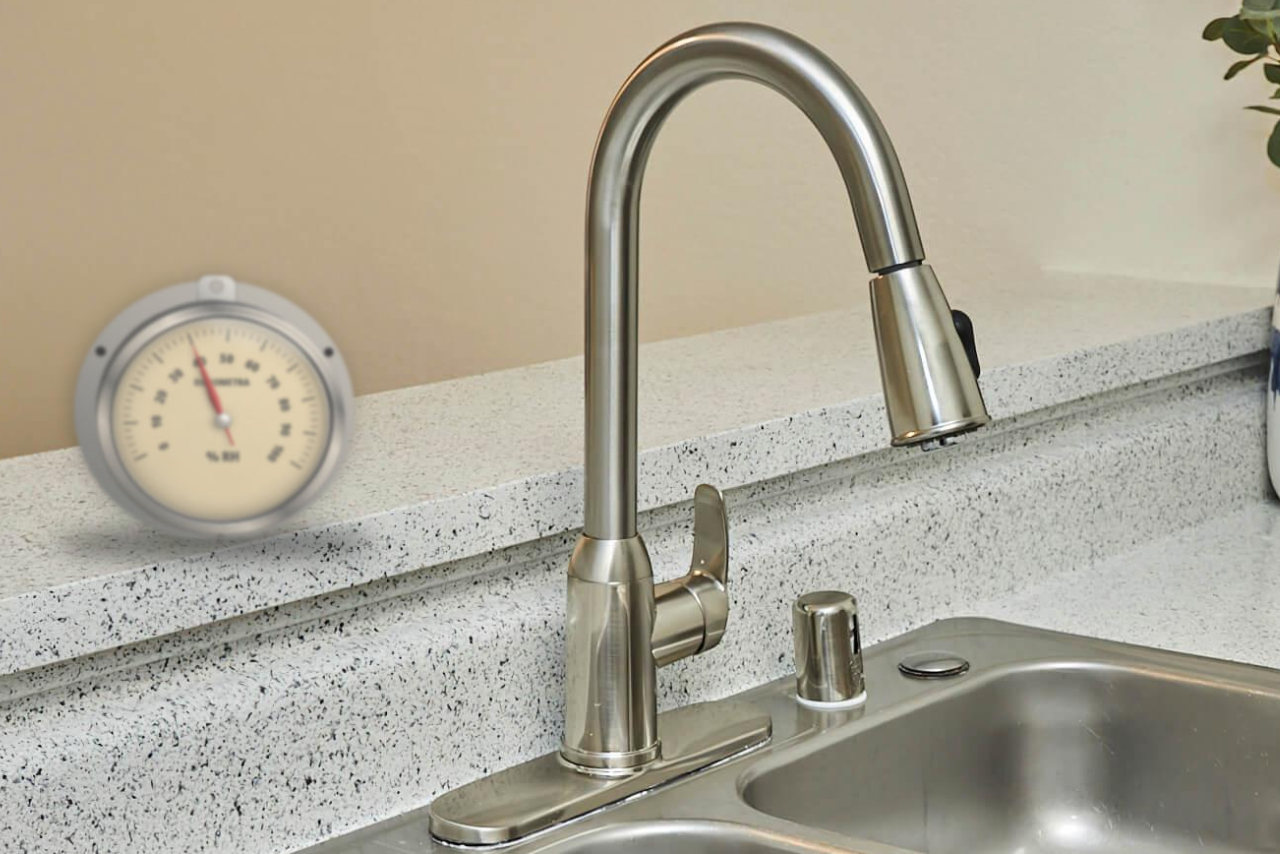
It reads 40; %
